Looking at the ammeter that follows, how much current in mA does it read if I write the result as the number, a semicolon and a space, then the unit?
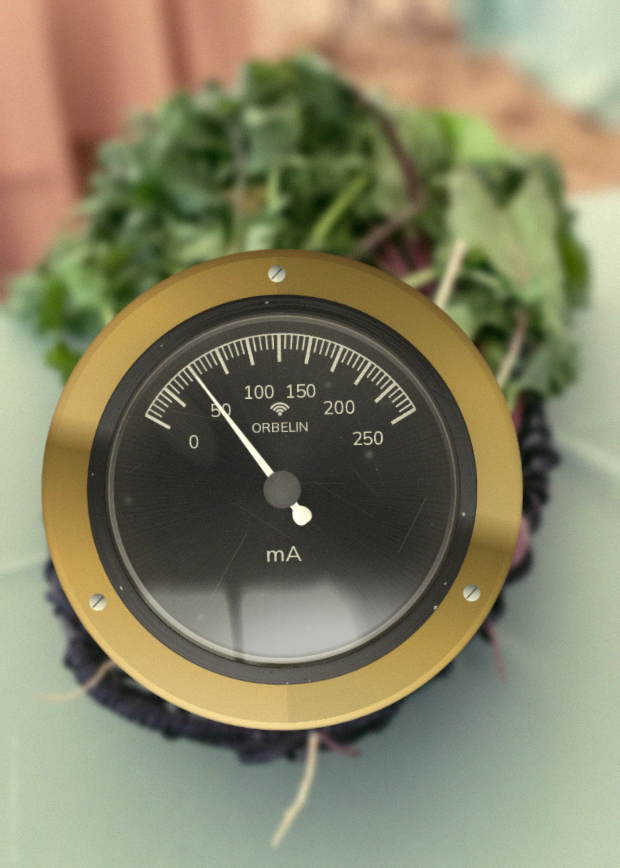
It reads 50; mA
